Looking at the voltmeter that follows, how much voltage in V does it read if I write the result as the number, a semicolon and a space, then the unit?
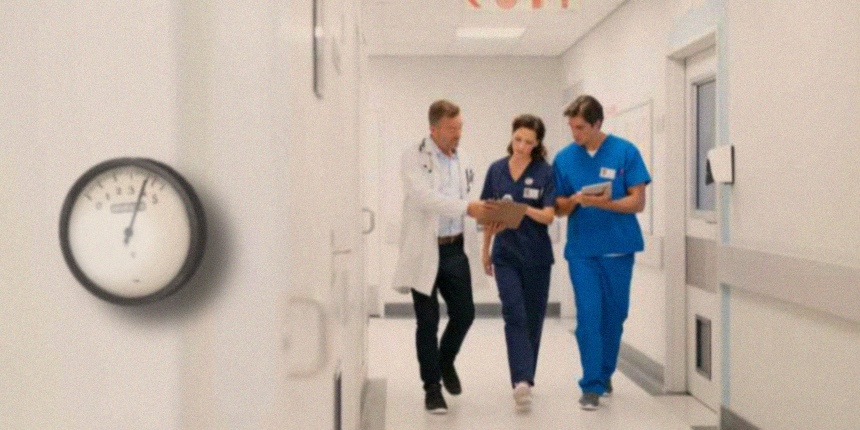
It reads 4; V
